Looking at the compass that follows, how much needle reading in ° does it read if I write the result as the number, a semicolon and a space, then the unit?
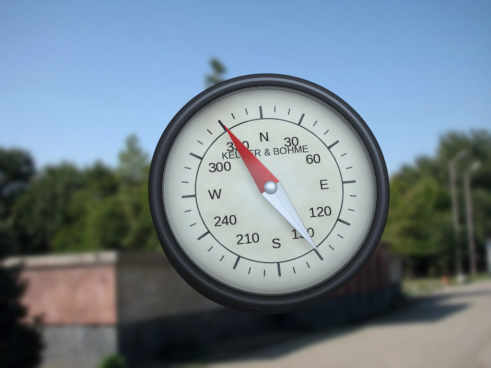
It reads 330; °
